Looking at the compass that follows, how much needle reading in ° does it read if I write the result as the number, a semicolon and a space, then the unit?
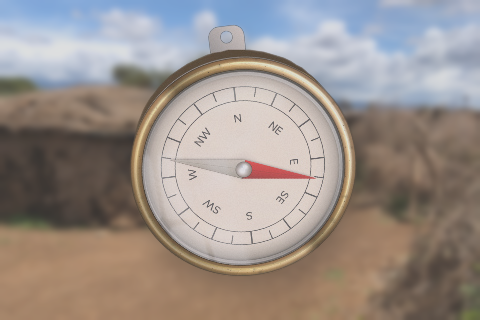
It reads 105; °
